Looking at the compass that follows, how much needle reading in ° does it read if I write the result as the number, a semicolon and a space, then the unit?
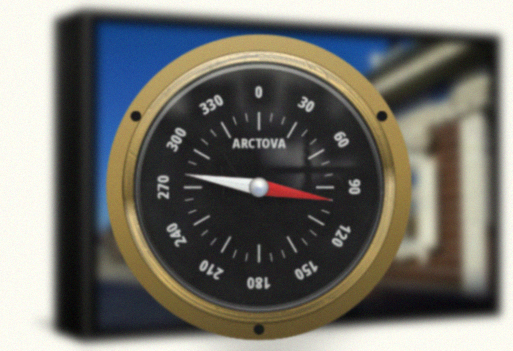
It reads 100; °
